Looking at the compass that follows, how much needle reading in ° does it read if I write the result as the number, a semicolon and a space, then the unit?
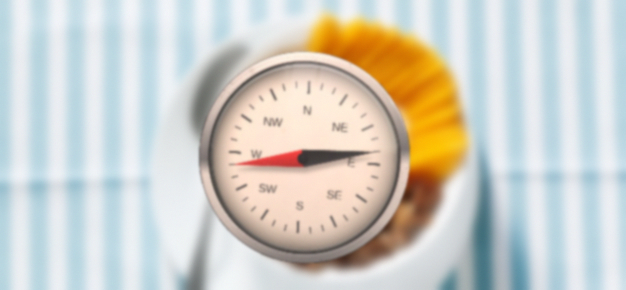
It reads 260; °
